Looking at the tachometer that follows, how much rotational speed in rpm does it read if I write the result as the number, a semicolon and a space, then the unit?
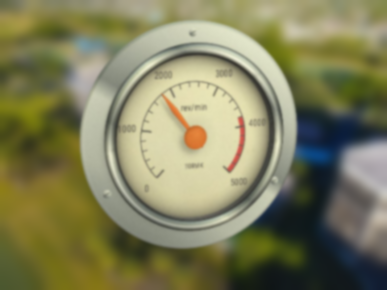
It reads 1800; rpm
